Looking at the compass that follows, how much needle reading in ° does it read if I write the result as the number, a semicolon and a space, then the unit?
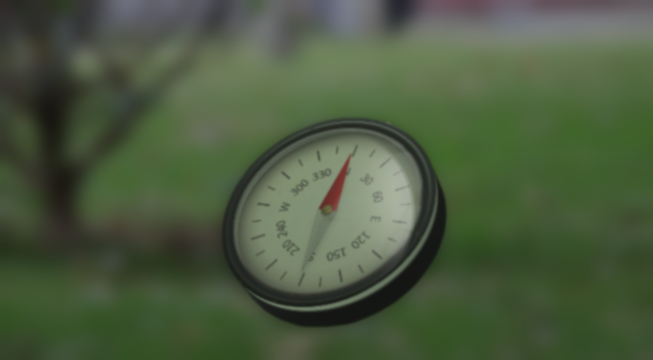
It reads 0; °
